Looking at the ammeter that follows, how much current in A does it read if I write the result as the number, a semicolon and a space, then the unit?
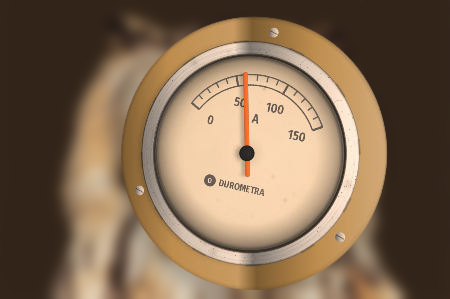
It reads 60; A
